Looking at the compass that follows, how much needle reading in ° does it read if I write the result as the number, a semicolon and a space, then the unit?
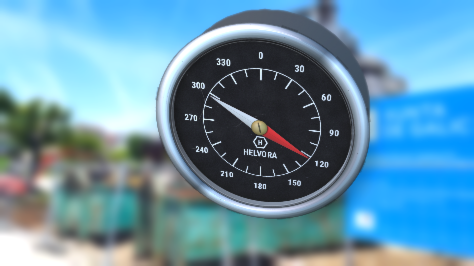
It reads 120; °
